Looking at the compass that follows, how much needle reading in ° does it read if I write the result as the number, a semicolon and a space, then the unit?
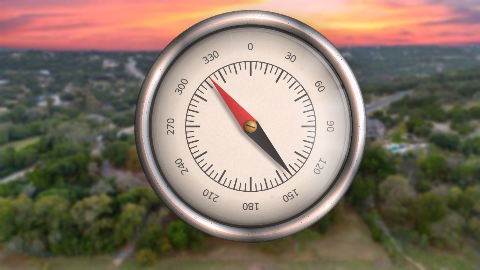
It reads 320; °
